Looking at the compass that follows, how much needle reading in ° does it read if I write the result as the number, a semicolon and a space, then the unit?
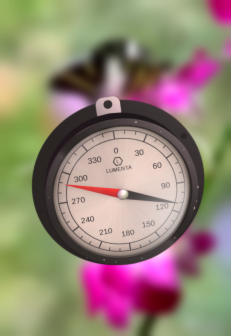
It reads 290; °
